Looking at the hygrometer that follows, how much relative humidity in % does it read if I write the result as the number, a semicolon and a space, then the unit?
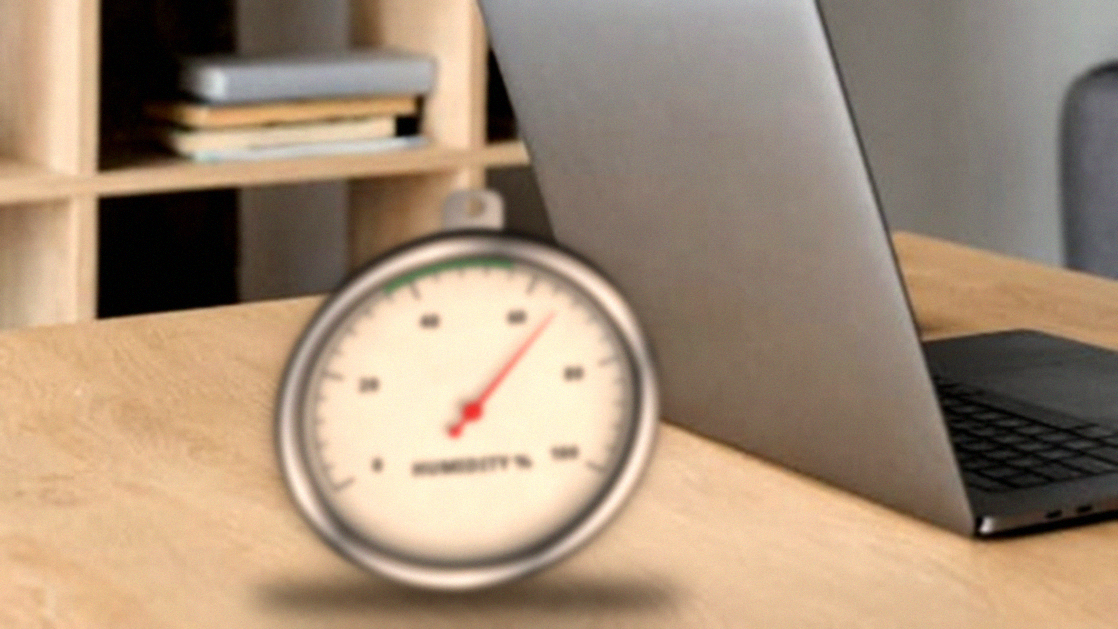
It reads 66; %
